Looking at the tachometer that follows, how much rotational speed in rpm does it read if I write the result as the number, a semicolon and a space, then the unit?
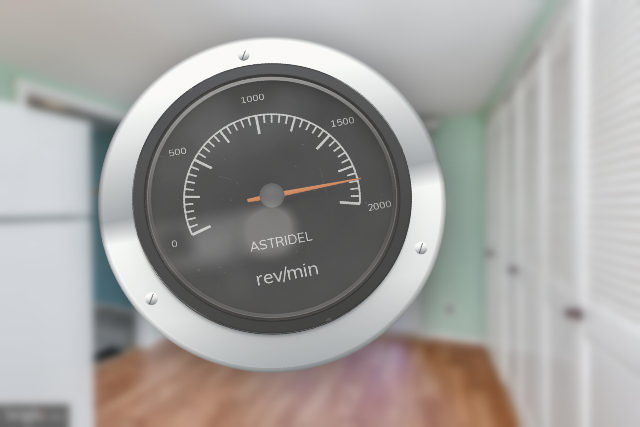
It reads 1850; rpm
